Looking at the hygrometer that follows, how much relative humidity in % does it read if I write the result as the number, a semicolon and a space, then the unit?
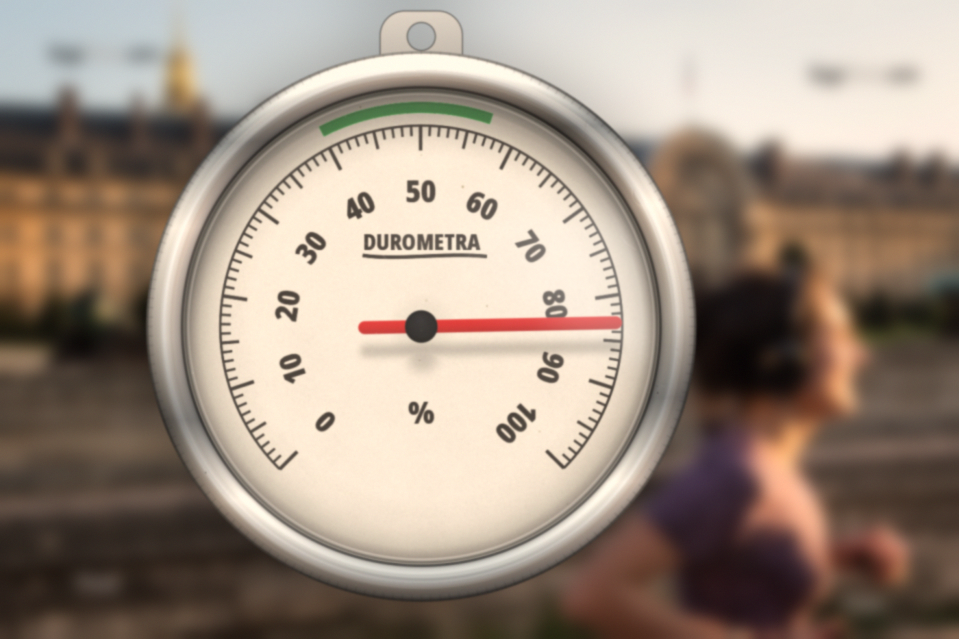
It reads 83; %
